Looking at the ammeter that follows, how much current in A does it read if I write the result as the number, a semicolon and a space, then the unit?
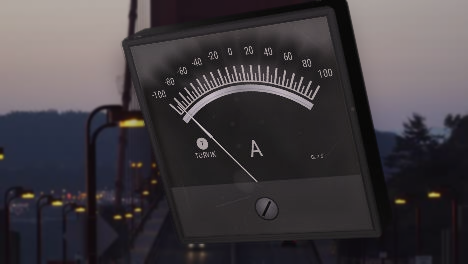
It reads -90; A
